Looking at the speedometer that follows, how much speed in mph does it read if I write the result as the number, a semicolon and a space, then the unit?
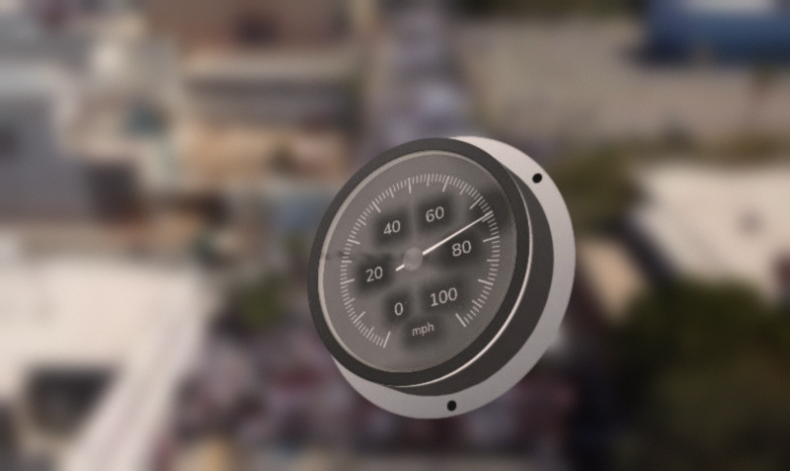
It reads 75; mph
